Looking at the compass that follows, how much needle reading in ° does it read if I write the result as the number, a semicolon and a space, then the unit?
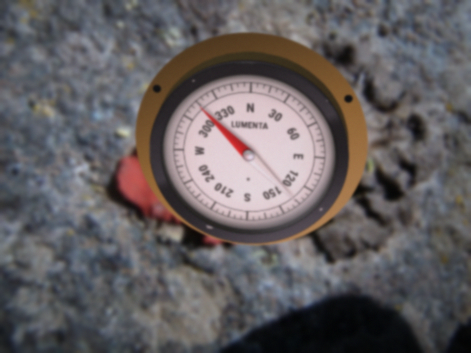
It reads 315; °
